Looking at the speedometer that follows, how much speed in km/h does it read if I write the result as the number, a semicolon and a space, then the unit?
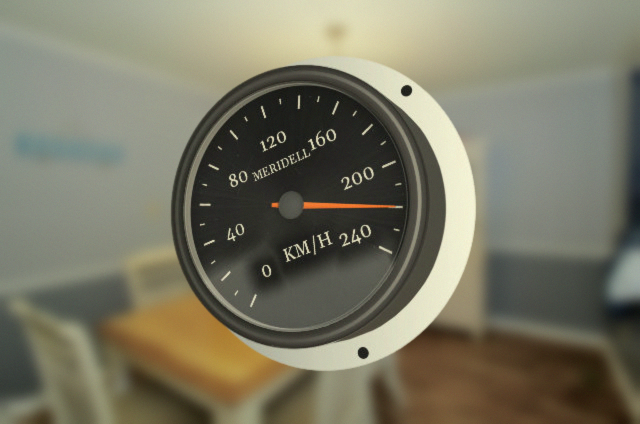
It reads 220; km/h
